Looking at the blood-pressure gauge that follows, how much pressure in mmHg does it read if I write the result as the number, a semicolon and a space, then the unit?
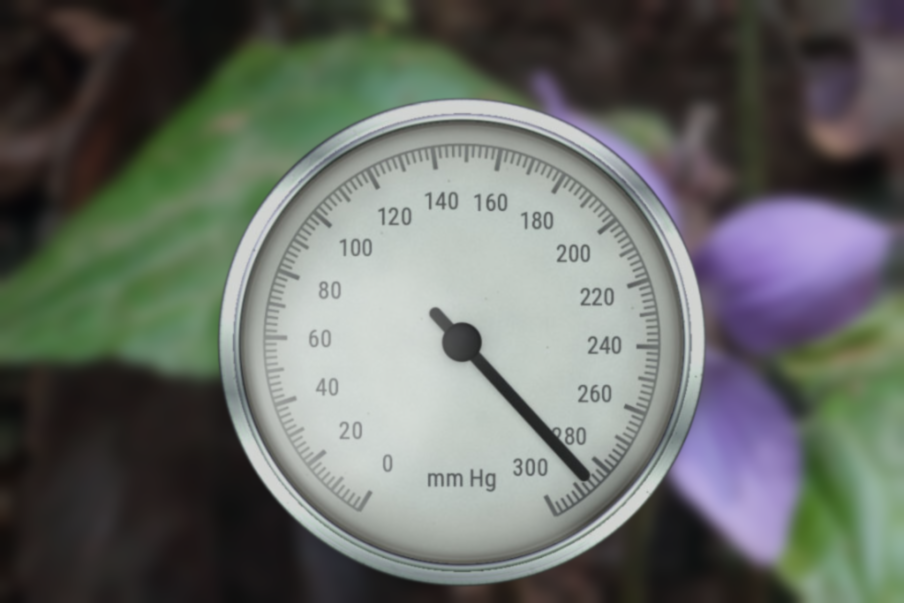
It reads 286; mmHg
